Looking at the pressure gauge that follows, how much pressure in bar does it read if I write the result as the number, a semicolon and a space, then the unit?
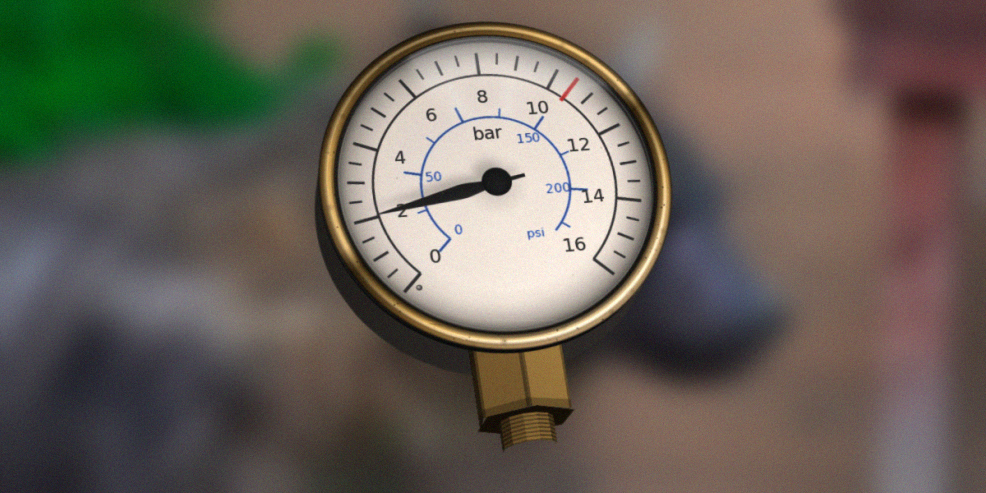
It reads 2; bar
